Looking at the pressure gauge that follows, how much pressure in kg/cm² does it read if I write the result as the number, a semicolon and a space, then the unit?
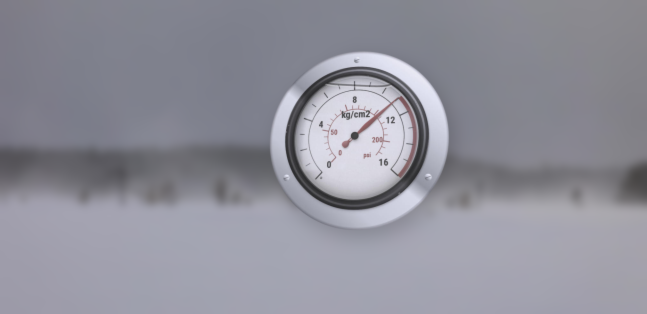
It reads 11; kg/cm²
